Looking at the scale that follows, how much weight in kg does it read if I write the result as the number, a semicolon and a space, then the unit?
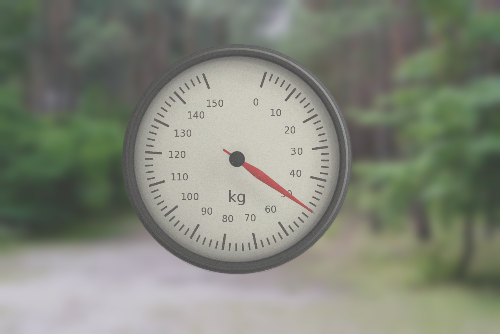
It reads 50; kg
